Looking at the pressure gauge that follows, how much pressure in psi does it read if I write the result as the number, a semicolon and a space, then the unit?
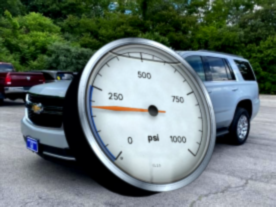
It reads 175; psi
